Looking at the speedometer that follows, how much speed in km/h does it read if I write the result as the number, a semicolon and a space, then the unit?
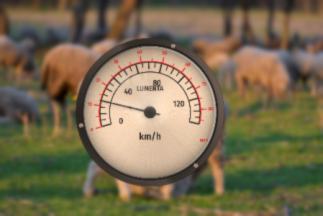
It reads 20; km/h
